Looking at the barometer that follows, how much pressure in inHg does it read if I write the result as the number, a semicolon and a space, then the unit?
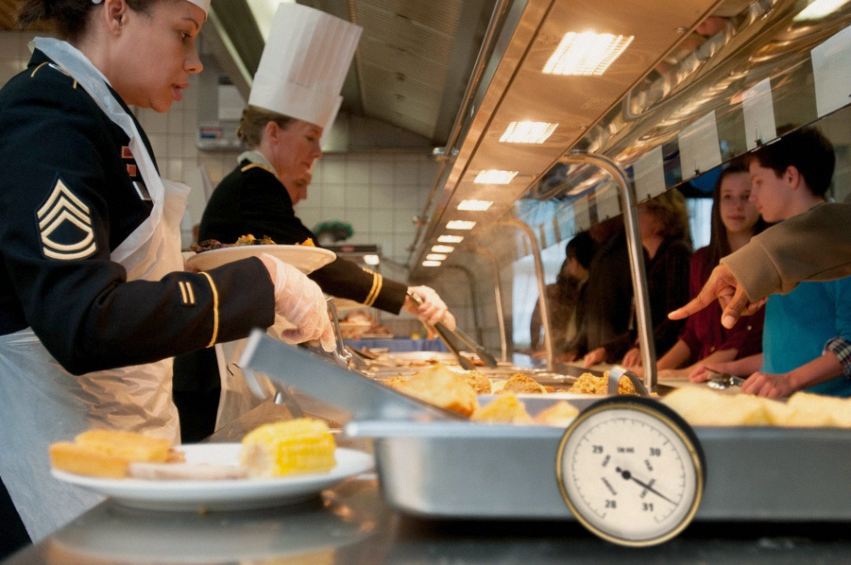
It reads 30.7; inHg
